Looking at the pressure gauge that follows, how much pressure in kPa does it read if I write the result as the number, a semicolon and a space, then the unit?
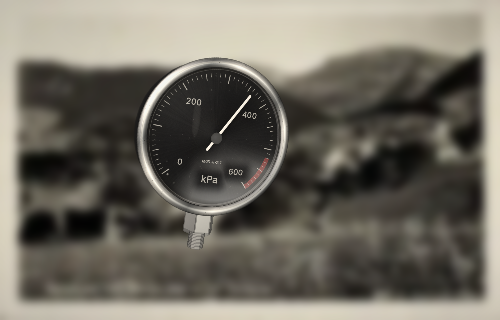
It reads 360; kPa
